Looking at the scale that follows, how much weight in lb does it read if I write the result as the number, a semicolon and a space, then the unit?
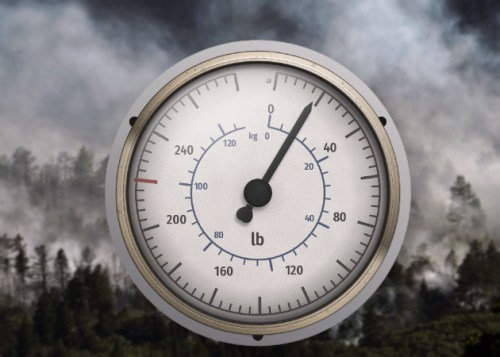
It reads 18; lb
